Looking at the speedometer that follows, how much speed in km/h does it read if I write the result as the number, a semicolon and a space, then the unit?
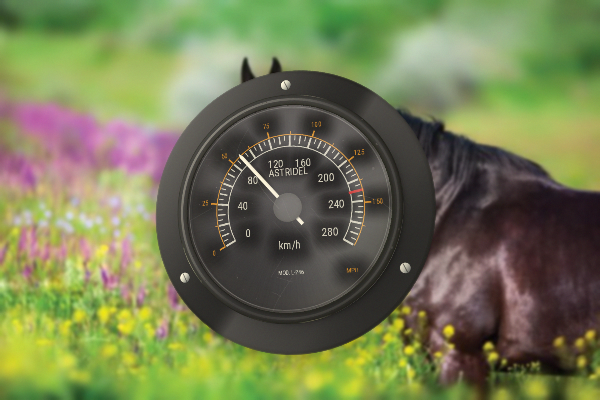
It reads 90; km/h
